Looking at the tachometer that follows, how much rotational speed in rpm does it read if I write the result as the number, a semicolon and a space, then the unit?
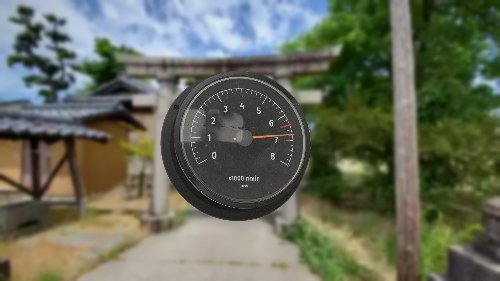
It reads 6800; rpm
